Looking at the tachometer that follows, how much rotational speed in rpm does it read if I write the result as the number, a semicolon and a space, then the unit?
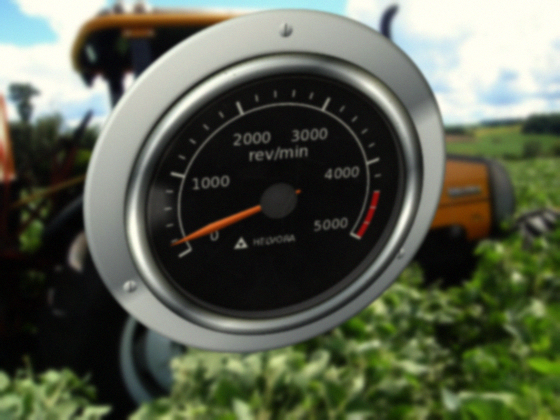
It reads 200; rpm
